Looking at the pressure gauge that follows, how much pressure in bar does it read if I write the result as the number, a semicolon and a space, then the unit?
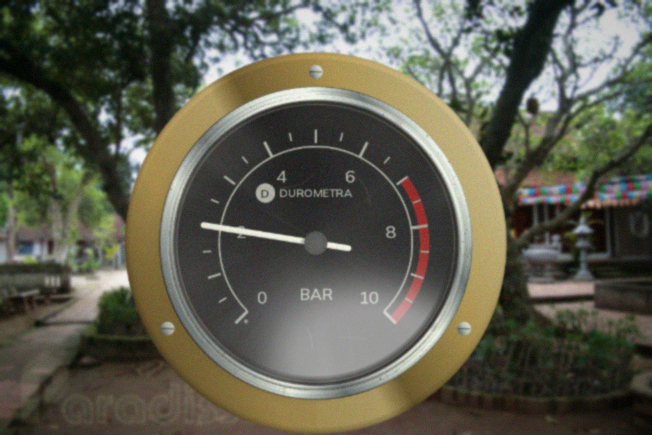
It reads 2; bar
